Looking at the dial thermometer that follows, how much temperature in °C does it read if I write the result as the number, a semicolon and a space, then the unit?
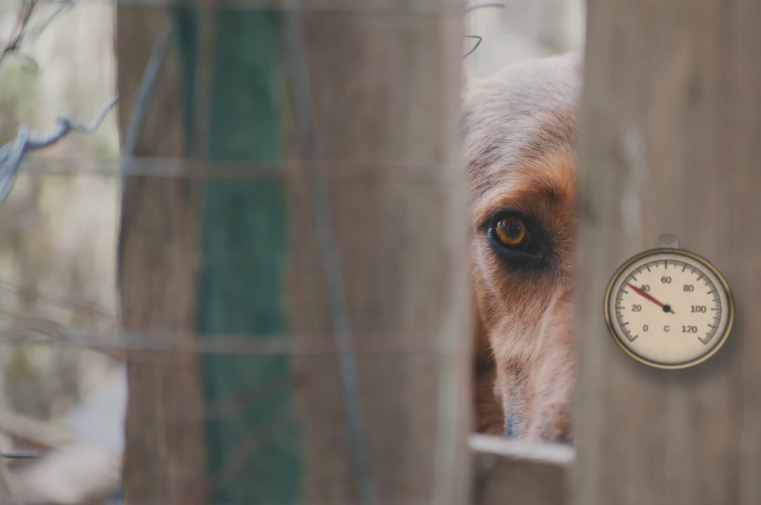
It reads 35; °C
